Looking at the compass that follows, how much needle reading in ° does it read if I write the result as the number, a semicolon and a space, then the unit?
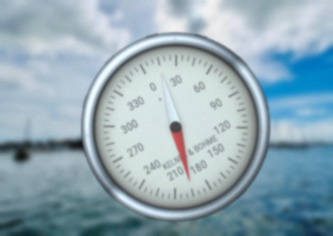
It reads 195; °
